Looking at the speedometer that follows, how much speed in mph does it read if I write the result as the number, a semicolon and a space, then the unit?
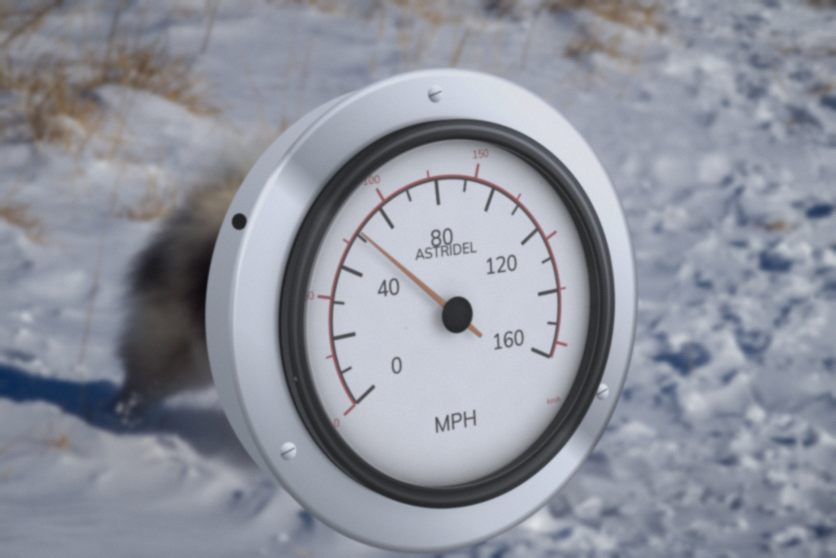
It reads 50; mph
